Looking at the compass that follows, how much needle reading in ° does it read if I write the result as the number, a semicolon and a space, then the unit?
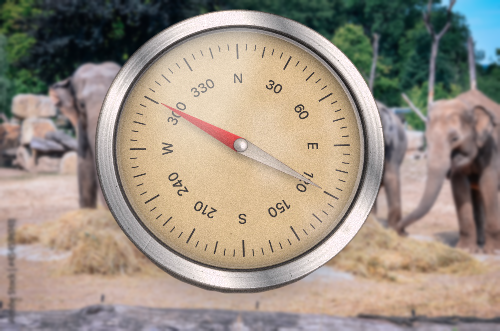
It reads 300; °
